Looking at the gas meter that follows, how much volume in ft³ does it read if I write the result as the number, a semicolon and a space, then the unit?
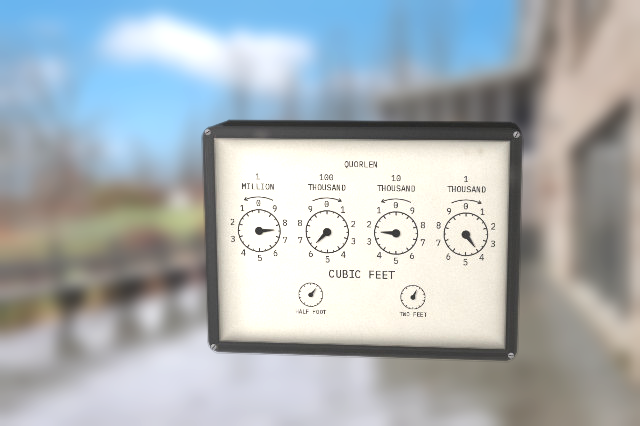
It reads 762400; ft³
